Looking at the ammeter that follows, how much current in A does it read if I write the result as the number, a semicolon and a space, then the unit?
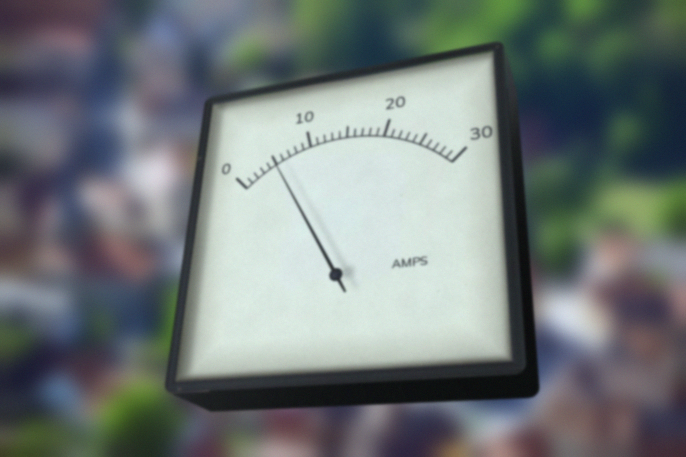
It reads 5; A
